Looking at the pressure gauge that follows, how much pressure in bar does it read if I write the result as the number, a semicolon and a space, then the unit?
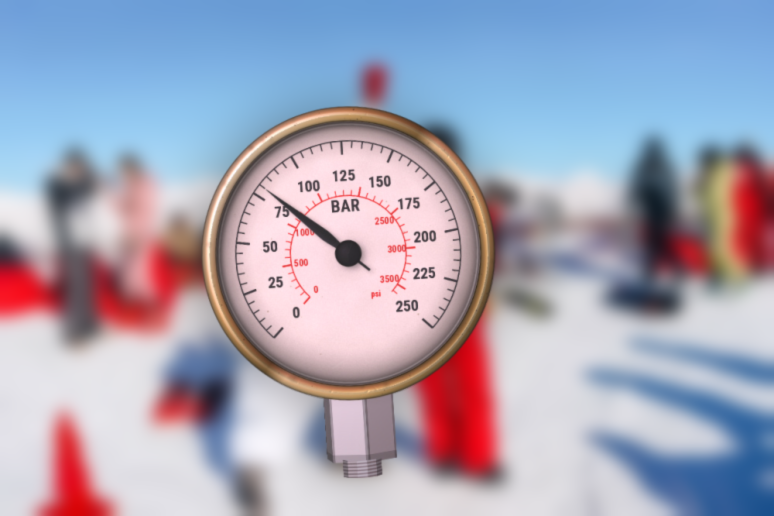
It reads 80; bar
